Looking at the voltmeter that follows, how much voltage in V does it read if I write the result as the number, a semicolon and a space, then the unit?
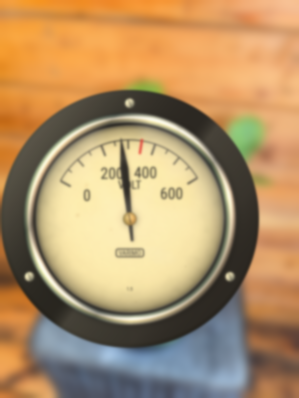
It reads 275; V
